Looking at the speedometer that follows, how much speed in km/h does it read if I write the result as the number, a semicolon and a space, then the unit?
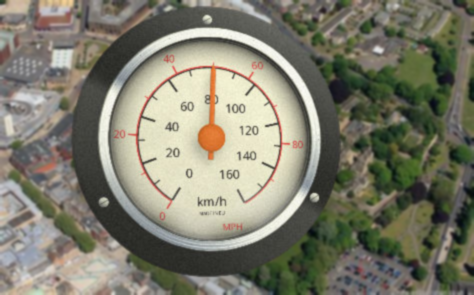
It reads 80; km/h
